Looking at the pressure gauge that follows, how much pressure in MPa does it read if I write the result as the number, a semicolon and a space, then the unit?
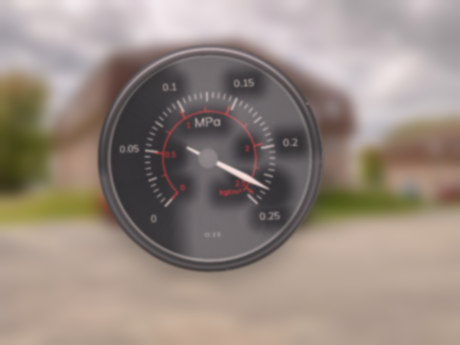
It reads 0.235; MPa
